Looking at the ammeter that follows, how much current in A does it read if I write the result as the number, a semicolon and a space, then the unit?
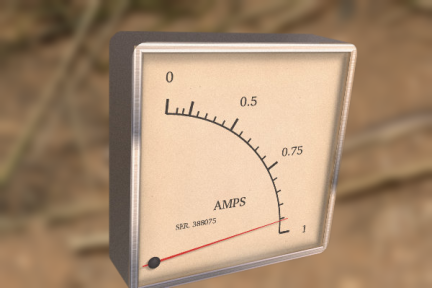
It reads 0.95; A
